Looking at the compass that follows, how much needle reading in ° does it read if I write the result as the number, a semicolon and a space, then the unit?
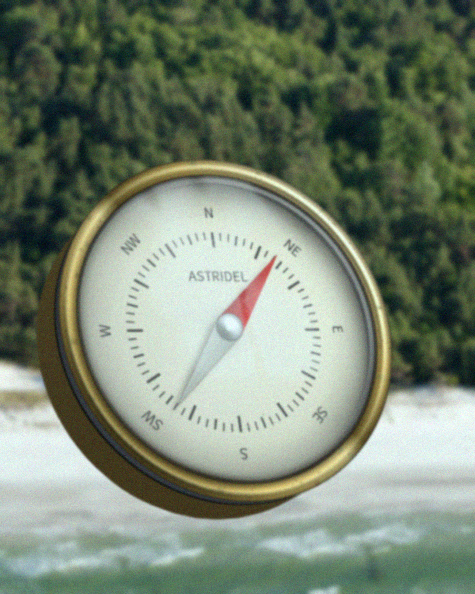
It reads 40; °
